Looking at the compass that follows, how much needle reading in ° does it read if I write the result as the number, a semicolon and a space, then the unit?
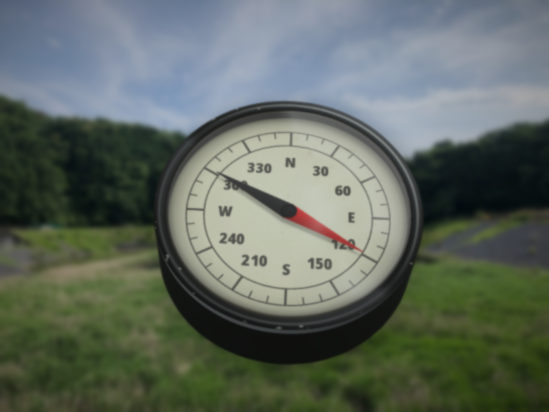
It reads 120; °
